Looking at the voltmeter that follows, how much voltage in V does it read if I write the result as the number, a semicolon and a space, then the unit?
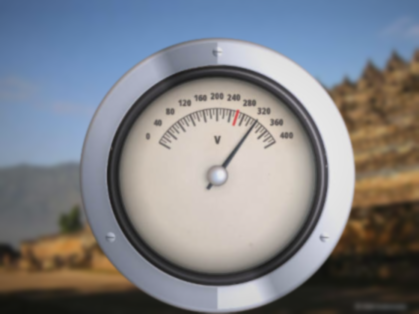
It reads 320; V
